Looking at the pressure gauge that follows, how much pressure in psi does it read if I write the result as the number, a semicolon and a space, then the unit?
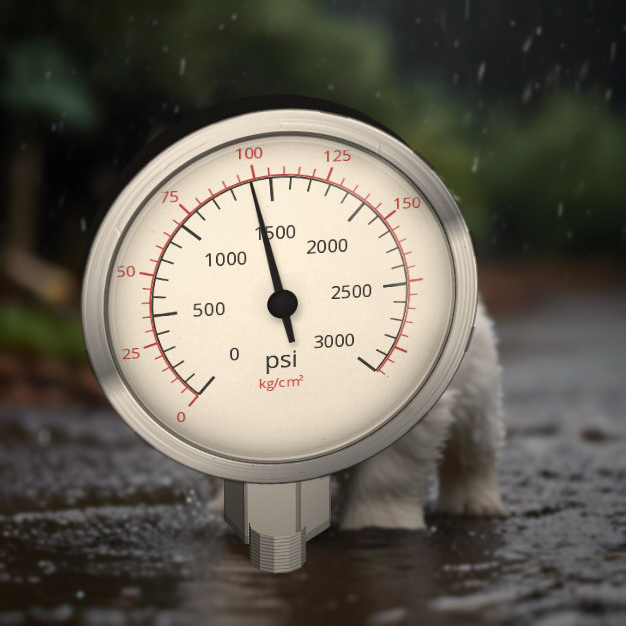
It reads 1400; psi
